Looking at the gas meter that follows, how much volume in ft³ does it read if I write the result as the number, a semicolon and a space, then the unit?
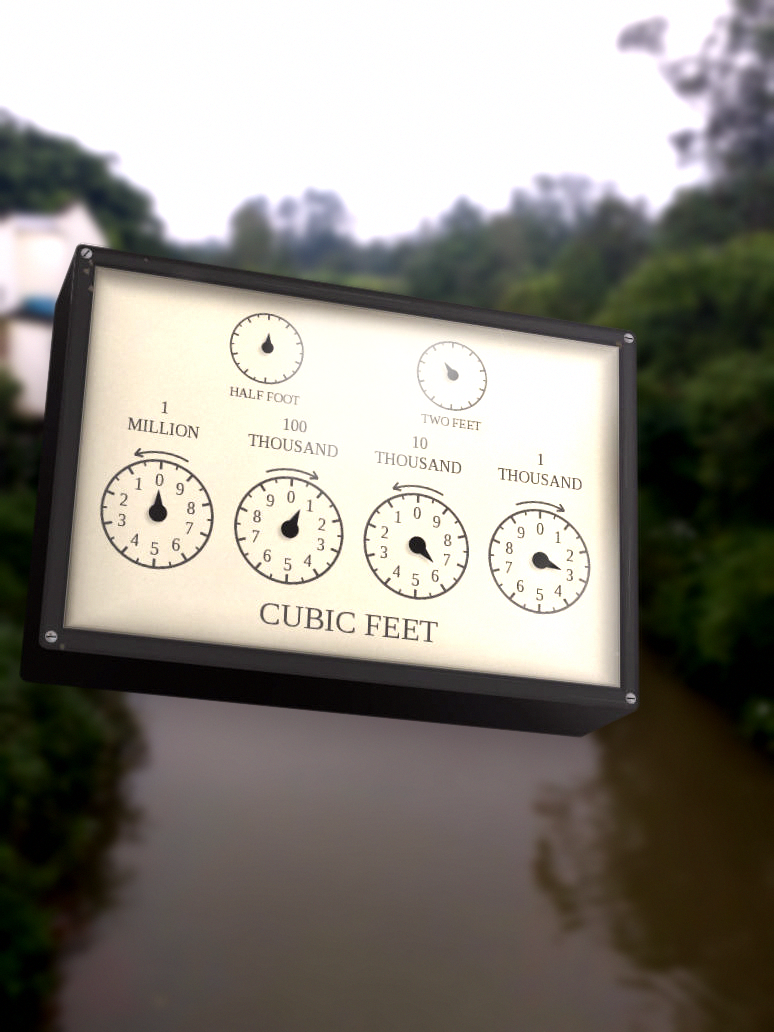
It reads 6300; ft³
